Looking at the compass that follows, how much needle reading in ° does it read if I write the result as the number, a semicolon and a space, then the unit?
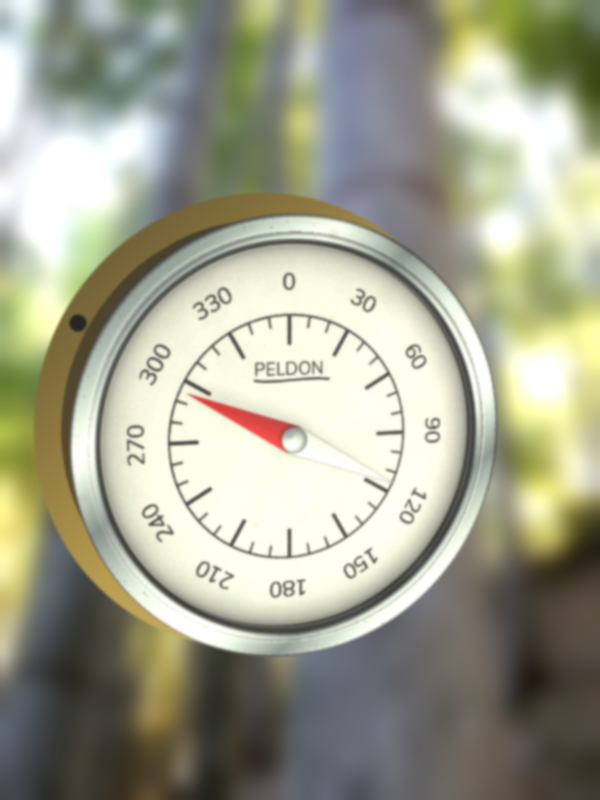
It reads 295; °
